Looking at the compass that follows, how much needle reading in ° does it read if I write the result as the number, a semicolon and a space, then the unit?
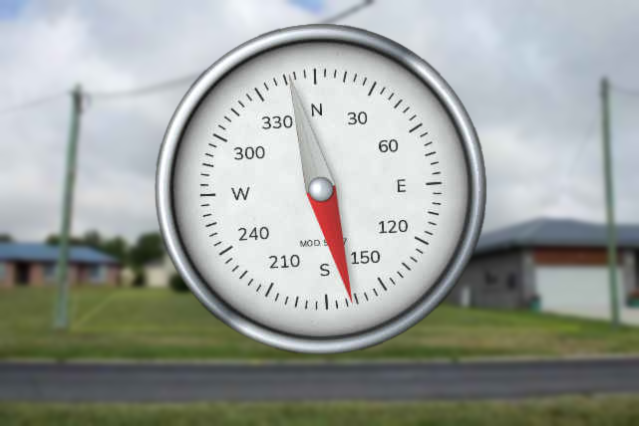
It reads 167.5; °
